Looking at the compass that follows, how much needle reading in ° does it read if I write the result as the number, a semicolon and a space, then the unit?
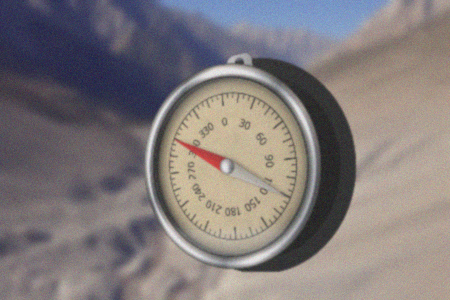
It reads 300; °
